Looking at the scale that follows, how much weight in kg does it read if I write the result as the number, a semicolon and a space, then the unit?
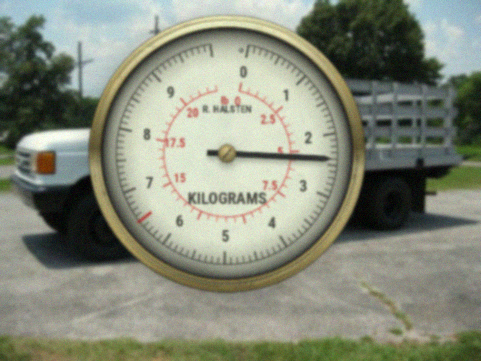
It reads 2.4; kg
